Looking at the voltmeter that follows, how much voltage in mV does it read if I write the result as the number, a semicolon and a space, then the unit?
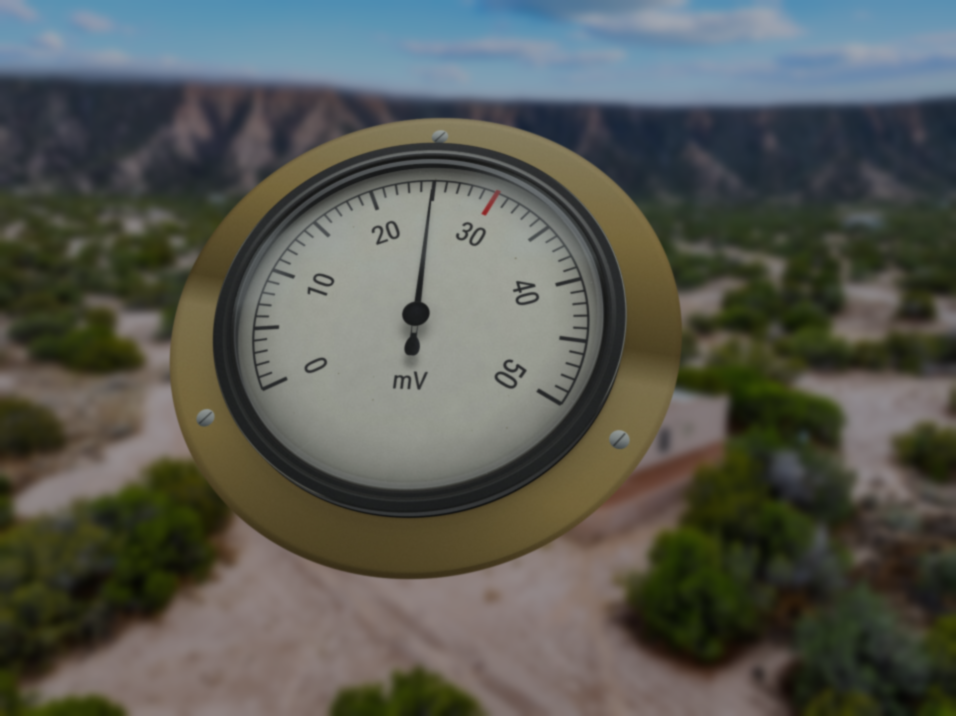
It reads 25; mV
